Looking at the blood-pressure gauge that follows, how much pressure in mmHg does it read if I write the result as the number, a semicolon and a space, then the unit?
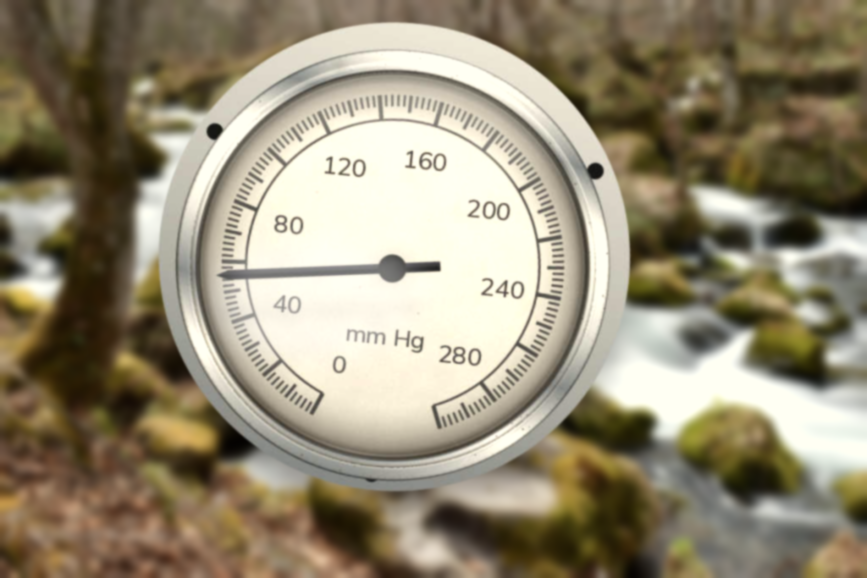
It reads 56; mmHg
